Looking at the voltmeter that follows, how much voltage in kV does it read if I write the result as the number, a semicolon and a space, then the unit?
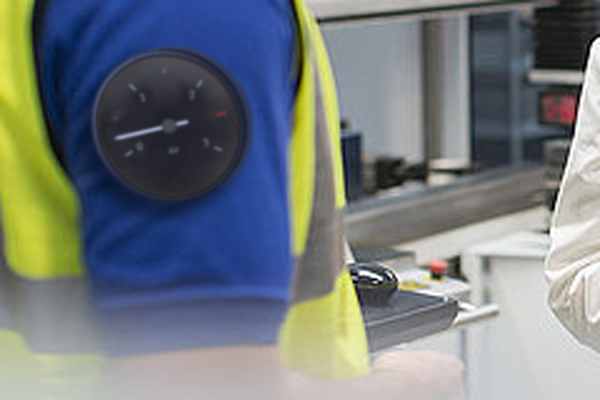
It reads 0.25; kV
